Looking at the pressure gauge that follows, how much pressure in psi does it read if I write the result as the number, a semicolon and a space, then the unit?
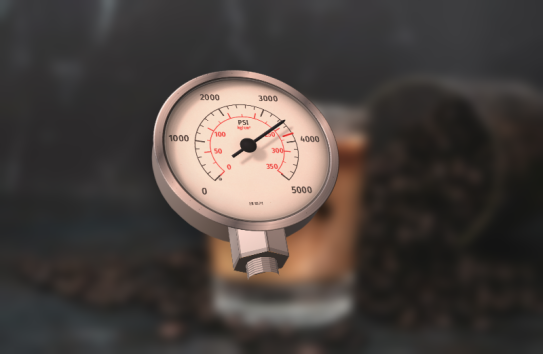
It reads 3500; psi
